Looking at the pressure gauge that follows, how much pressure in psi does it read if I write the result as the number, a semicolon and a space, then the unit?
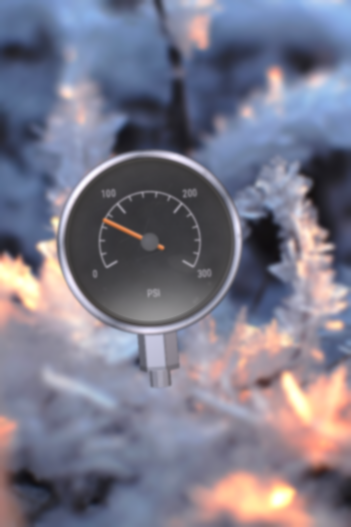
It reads 70; psi
